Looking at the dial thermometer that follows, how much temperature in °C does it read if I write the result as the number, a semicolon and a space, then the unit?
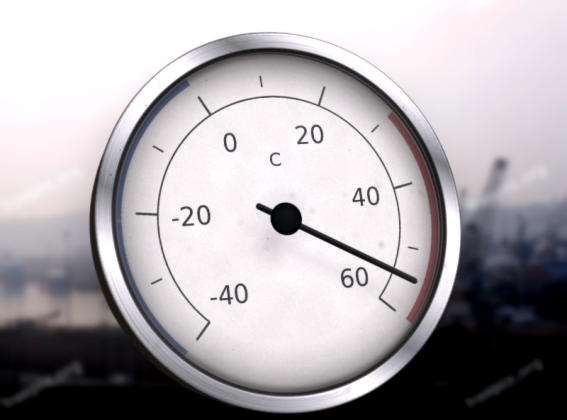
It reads 55; °C
